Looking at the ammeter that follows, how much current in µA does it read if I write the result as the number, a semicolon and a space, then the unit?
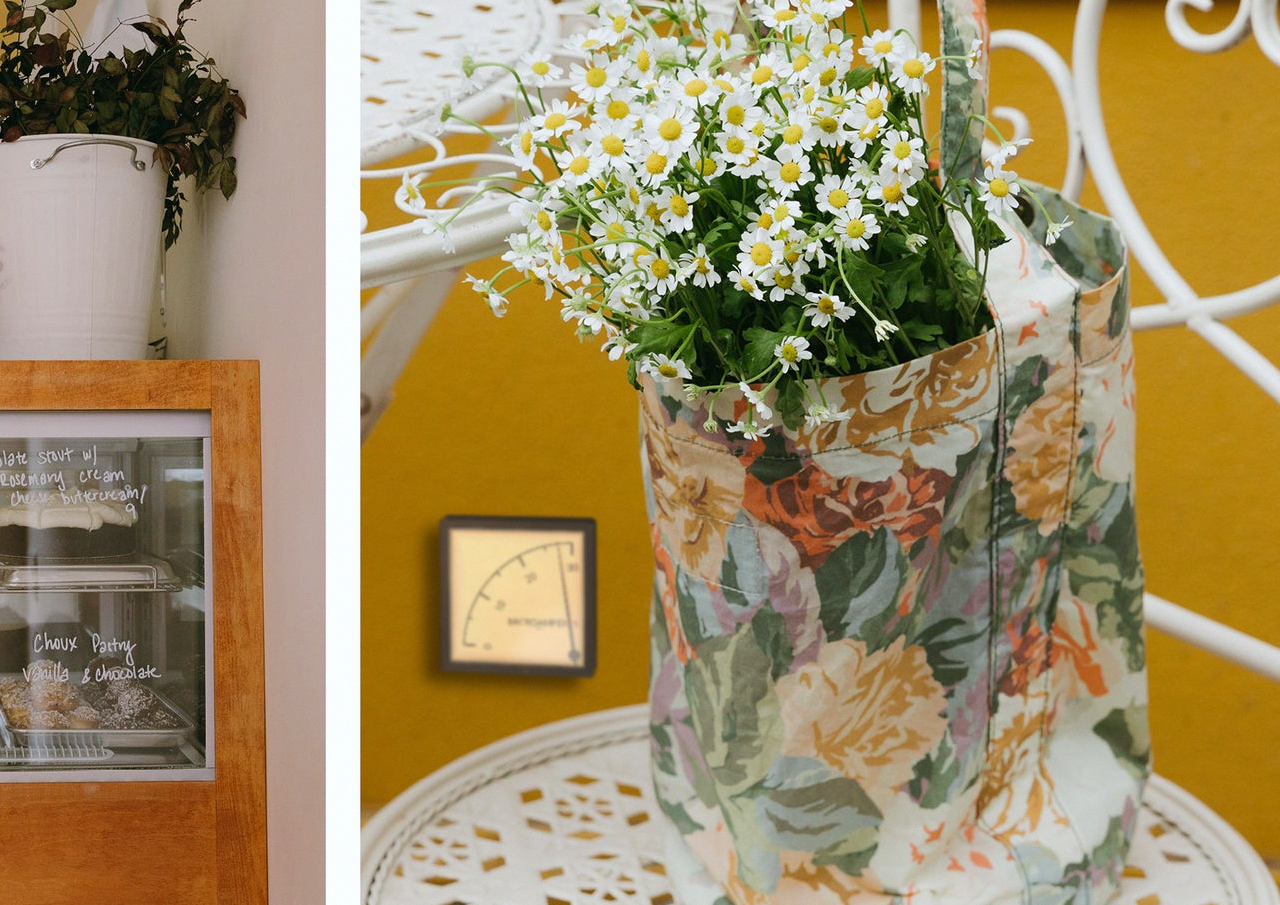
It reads 27.5; µA
